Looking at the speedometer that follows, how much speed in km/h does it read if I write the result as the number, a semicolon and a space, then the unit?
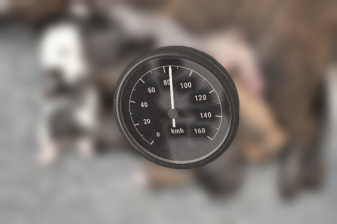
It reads 85; km/h
